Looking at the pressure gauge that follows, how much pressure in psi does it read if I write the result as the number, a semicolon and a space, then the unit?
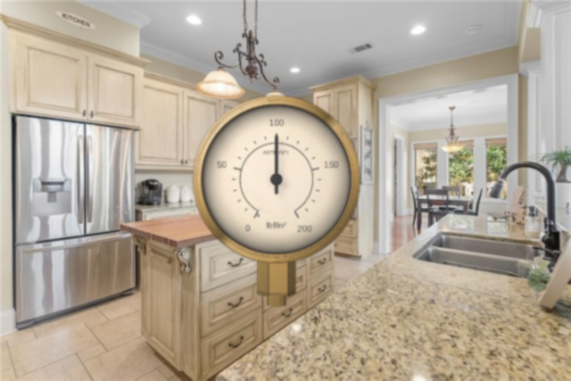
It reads 100; psi
